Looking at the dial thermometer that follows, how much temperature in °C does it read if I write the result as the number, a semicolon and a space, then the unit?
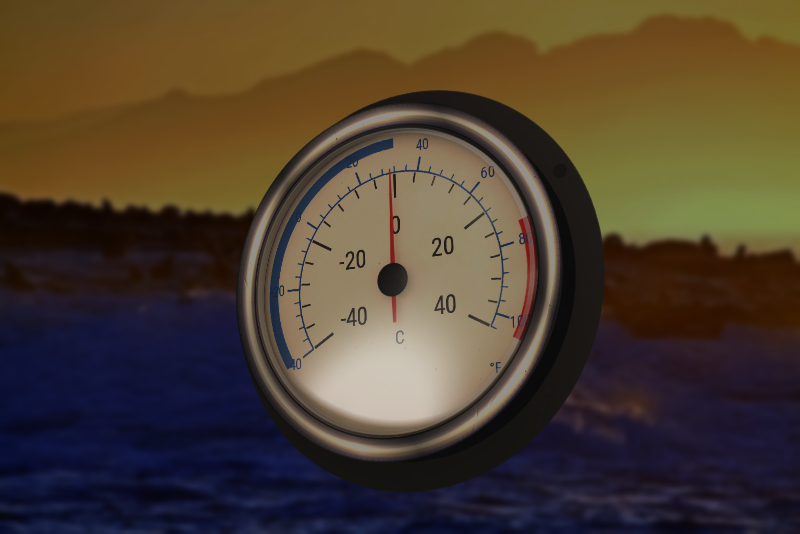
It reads 0; °C
